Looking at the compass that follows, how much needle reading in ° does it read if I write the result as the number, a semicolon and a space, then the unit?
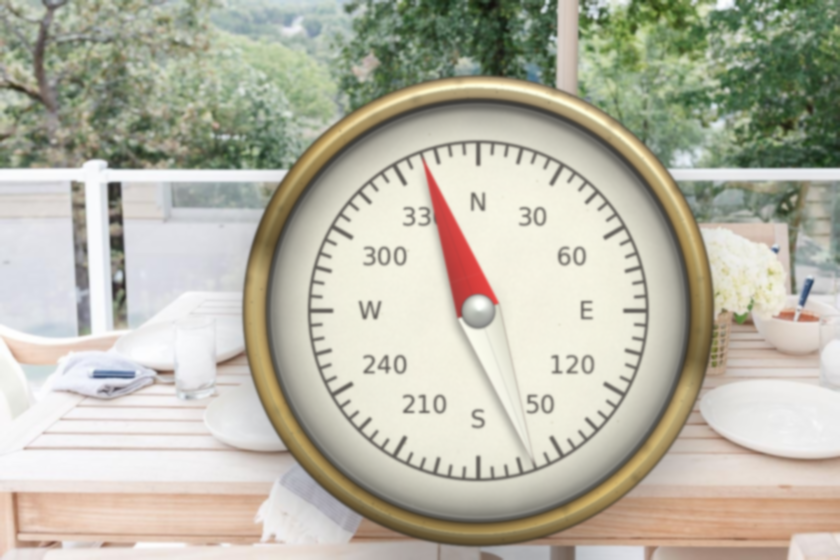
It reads 340; °
